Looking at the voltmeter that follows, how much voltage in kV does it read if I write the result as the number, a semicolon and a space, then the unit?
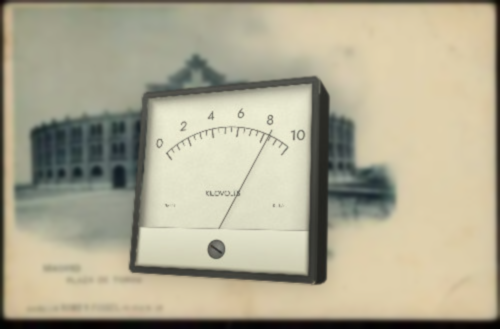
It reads 8.5; kV
